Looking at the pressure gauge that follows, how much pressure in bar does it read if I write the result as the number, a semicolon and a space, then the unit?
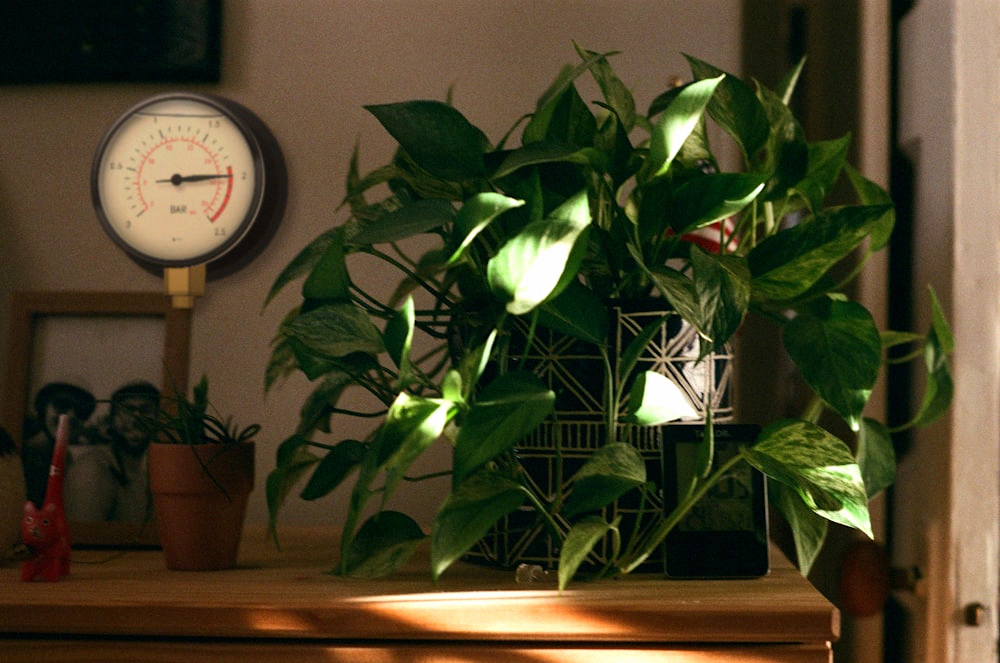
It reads 2; bar
